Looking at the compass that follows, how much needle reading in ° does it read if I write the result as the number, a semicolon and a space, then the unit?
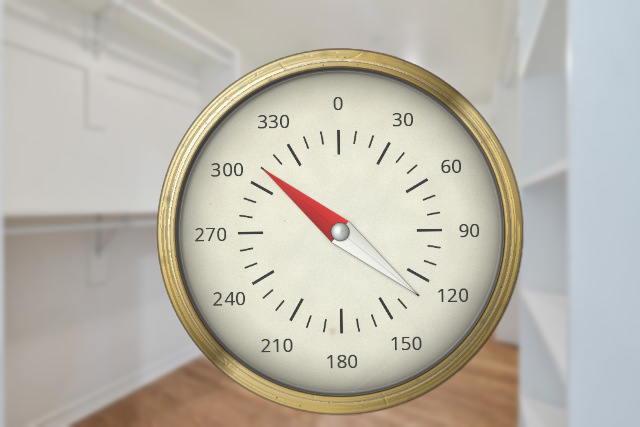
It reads 310; °
